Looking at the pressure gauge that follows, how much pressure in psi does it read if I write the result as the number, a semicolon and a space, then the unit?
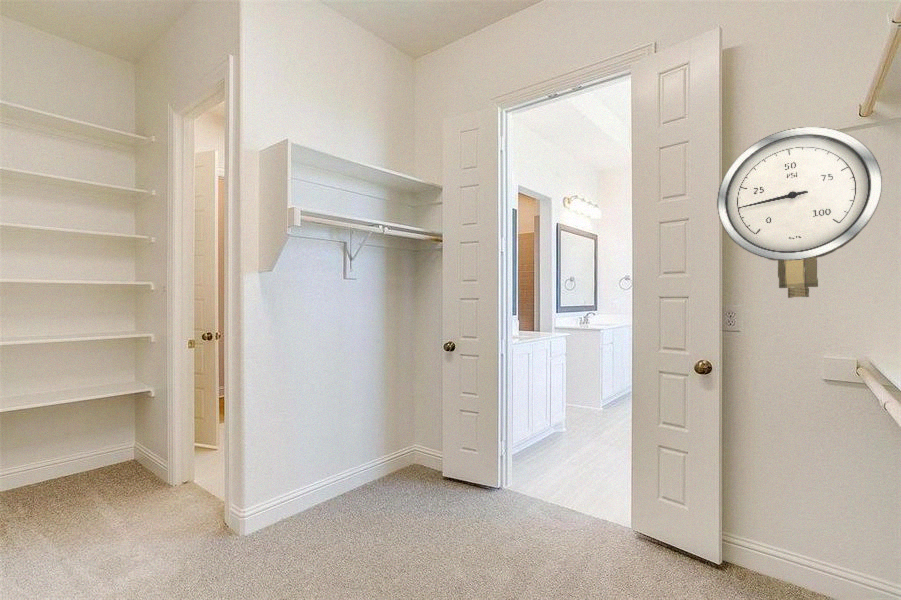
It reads 15; psi
